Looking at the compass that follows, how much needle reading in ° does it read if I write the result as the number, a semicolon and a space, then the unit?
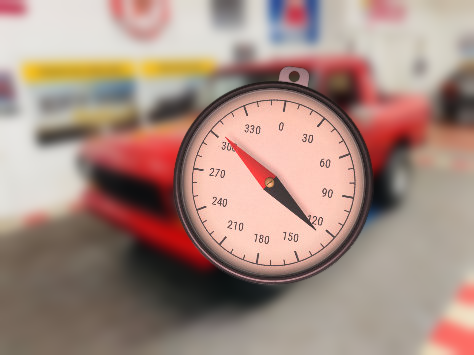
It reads 305; °
